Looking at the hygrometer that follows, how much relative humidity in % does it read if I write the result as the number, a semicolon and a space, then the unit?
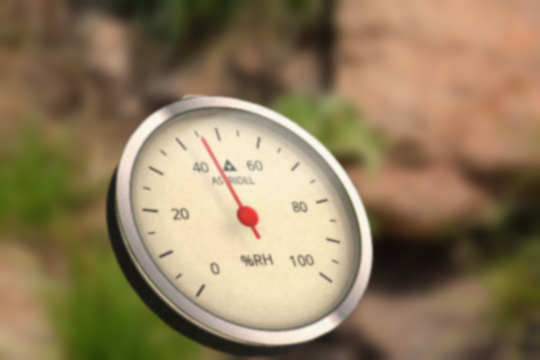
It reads 45; %
